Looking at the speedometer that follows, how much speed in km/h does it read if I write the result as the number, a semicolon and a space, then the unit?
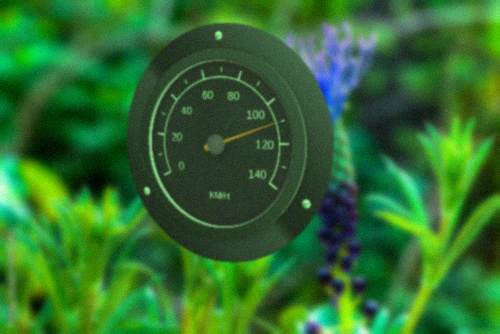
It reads 110; km/h
